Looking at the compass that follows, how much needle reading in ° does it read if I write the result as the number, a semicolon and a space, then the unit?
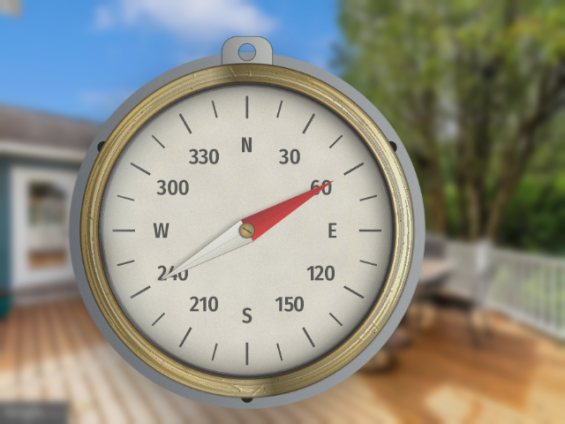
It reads 60; °
